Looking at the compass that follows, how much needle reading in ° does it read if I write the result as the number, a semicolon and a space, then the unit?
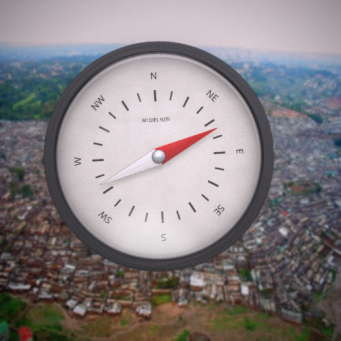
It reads 67.5; °
